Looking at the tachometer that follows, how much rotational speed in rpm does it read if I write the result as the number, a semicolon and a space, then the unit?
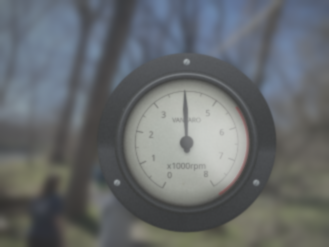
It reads 4000; rpm
